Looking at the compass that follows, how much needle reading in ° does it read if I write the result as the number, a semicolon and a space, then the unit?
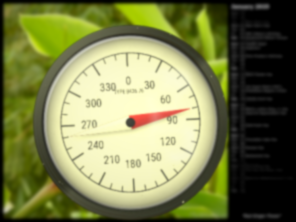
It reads 80; °
